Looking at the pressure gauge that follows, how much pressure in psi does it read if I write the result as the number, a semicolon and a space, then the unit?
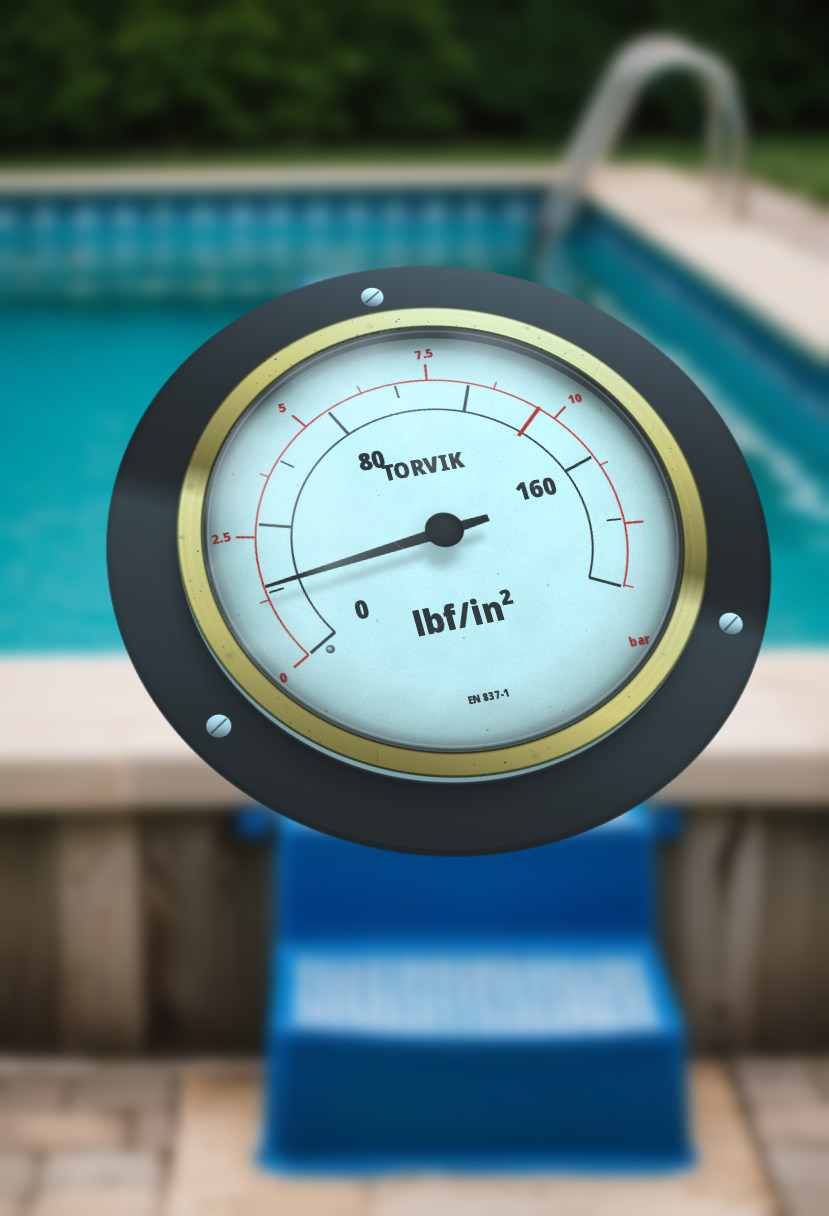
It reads 20; psi
